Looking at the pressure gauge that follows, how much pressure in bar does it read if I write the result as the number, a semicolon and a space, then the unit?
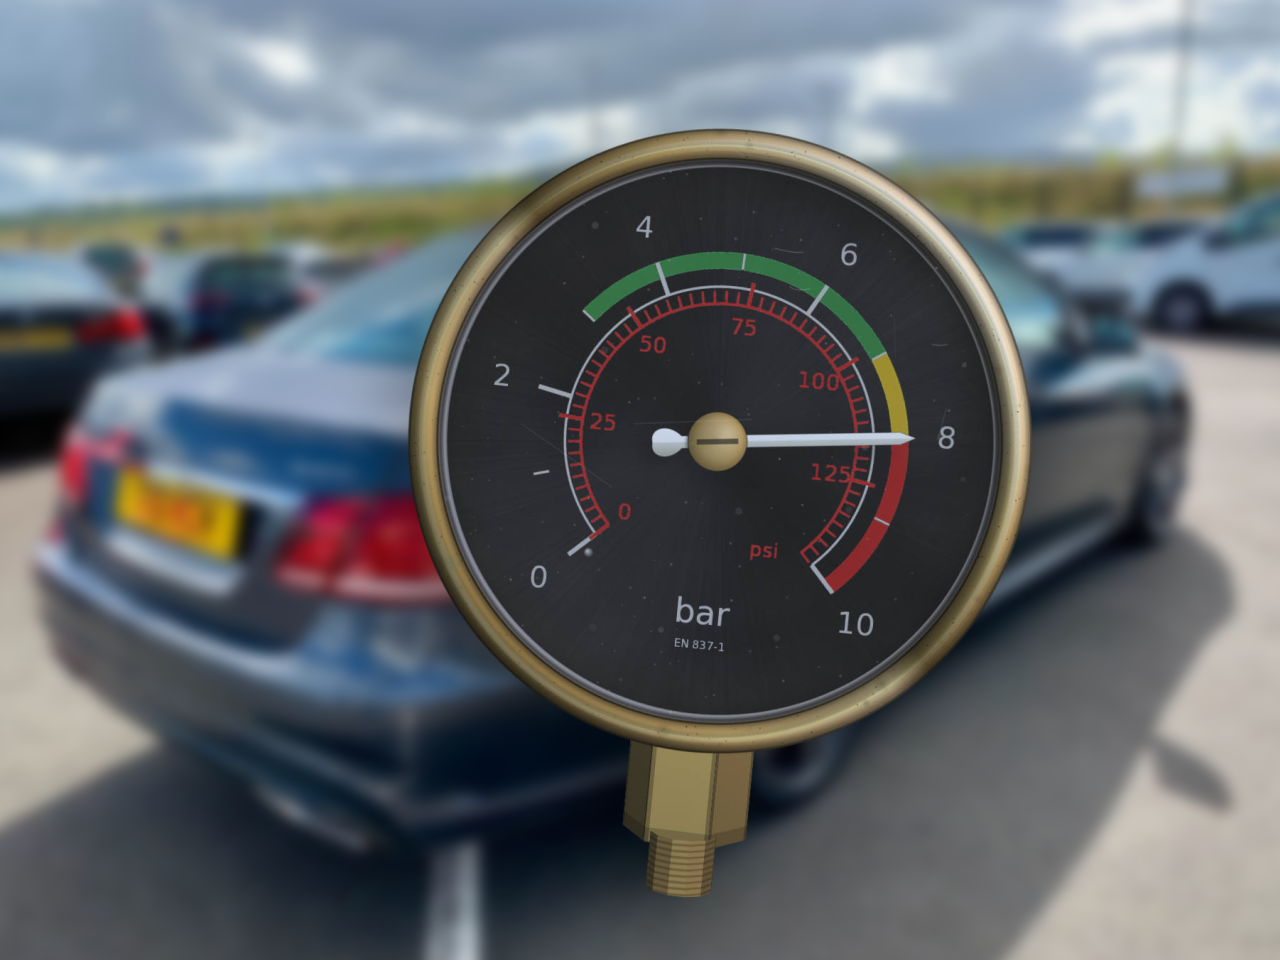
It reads 8; bar
